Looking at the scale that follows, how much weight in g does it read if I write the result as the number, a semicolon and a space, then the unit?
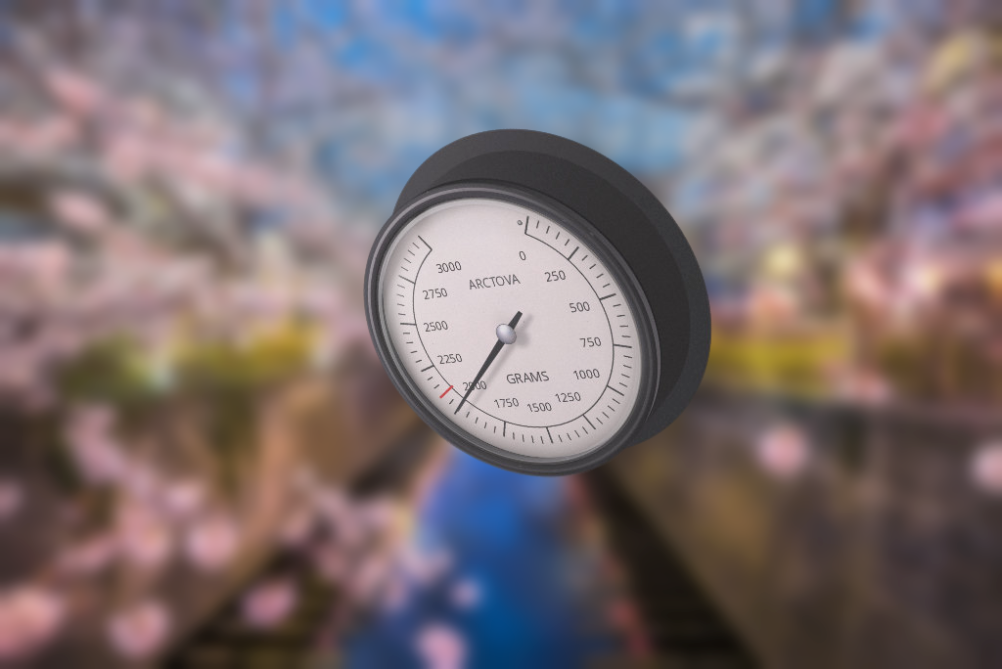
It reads 2000; g
